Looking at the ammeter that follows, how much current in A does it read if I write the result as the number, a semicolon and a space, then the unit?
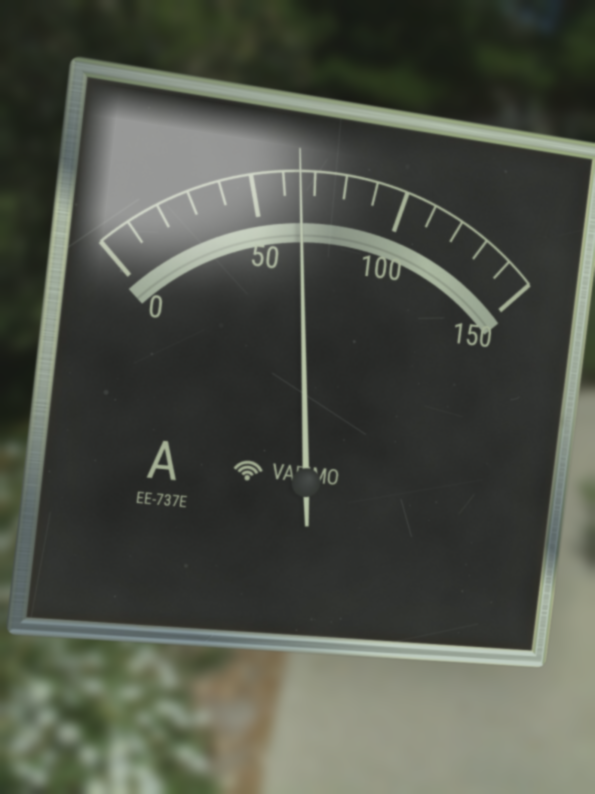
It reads 65; A
